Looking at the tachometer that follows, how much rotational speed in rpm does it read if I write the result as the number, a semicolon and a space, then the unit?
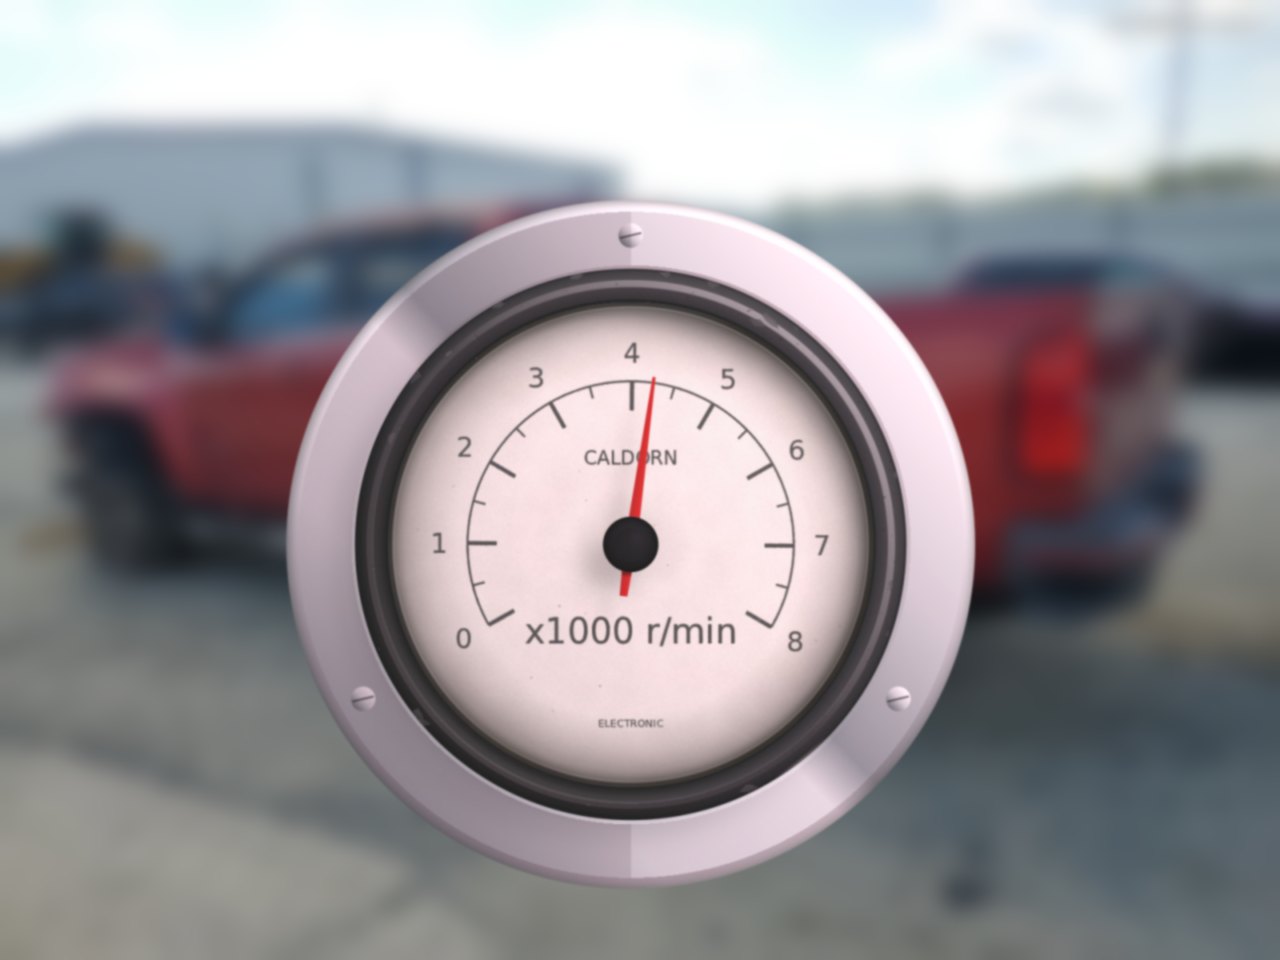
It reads 4250; rpm
